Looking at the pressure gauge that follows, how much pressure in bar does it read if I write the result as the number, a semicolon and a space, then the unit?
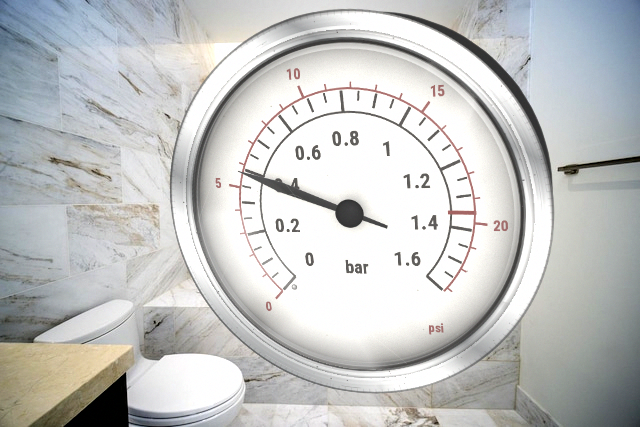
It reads 0.4; bar
